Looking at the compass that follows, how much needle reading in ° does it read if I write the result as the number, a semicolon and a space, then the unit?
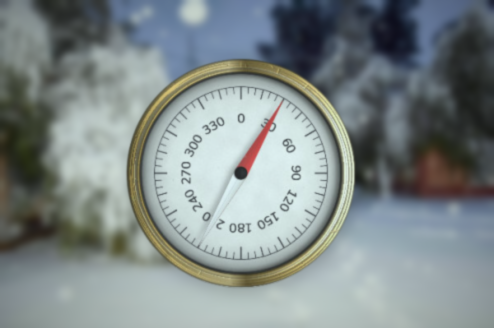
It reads 30; °
